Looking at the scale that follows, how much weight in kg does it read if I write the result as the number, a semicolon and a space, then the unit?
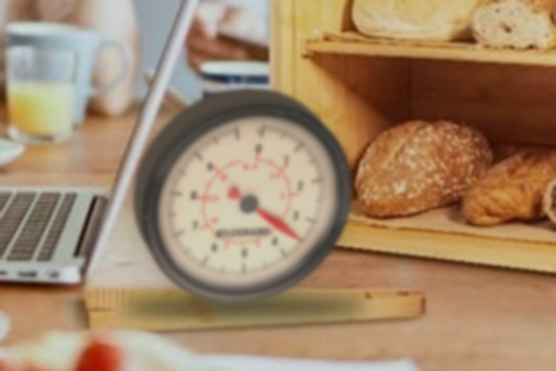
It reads 3.5; kg
